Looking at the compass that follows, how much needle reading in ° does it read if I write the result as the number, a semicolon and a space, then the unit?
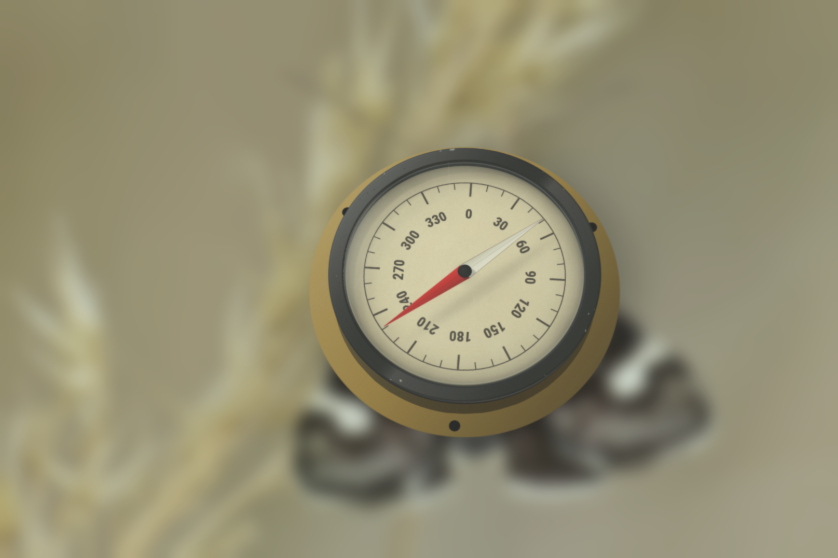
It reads 230; °
